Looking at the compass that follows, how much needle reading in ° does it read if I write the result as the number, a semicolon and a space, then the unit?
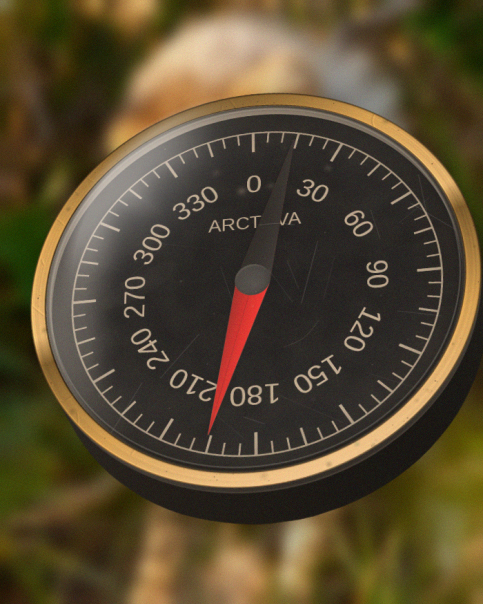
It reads 195; °
